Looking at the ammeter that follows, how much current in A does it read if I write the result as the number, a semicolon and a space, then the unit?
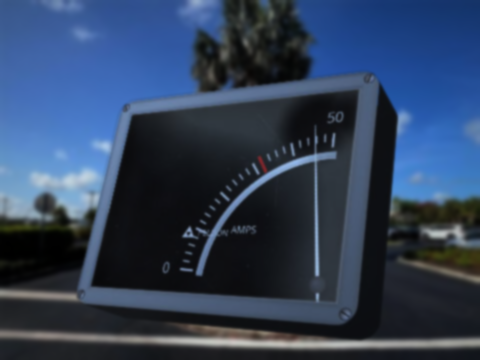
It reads 46; A
